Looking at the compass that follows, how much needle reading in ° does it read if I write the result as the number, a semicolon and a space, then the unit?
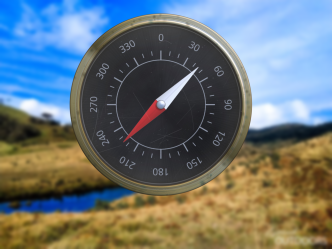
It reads 225; °
